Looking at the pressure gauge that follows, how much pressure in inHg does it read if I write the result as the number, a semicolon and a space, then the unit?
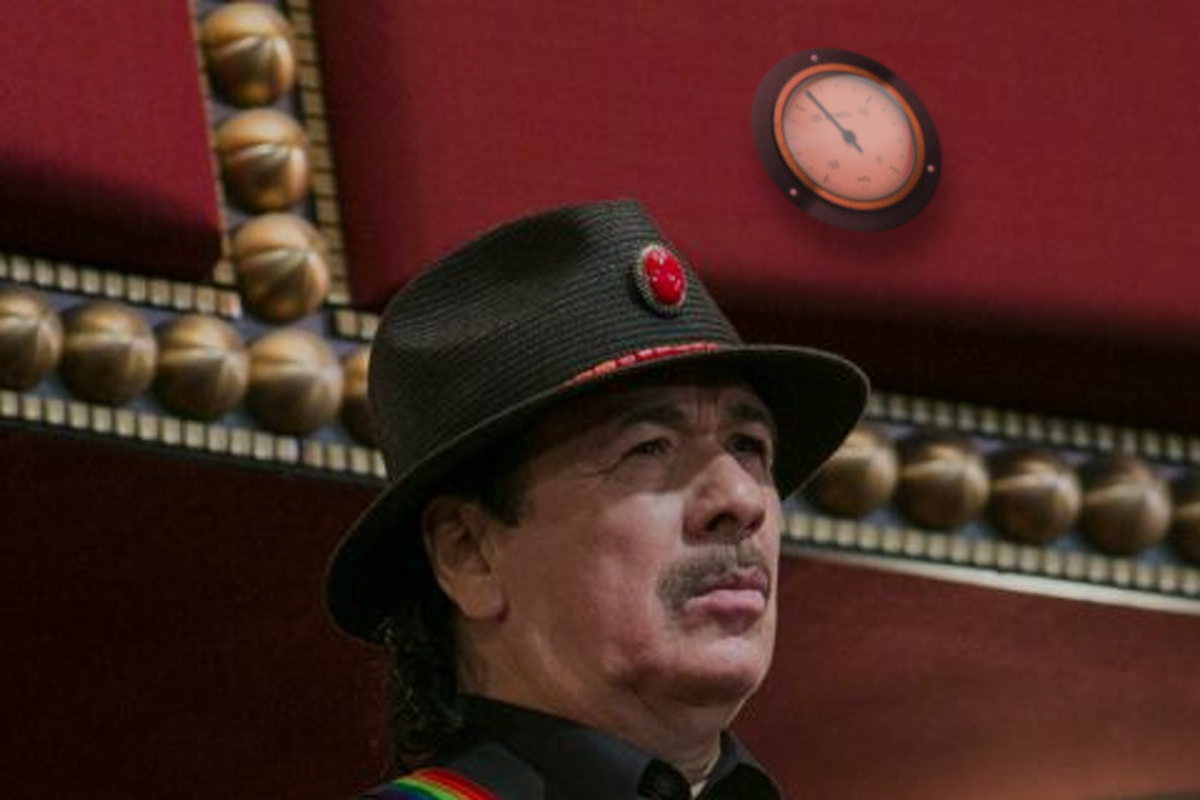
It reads -18; inHg
